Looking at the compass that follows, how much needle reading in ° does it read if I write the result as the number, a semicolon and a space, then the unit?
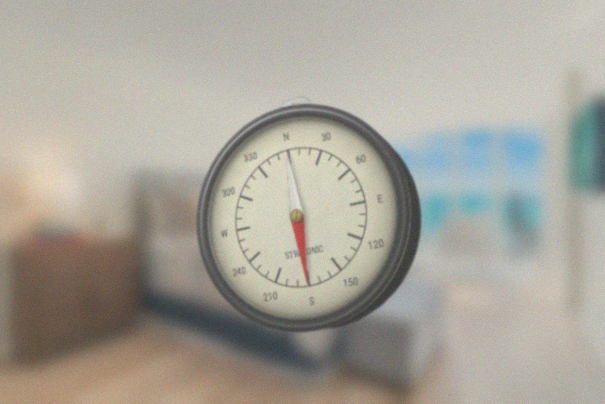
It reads 180; °
